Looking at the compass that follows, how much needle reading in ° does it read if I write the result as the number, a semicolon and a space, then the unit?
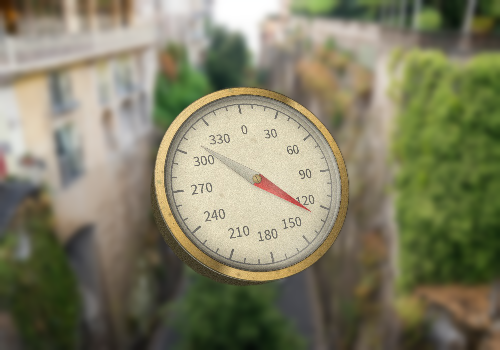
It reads 130; °
